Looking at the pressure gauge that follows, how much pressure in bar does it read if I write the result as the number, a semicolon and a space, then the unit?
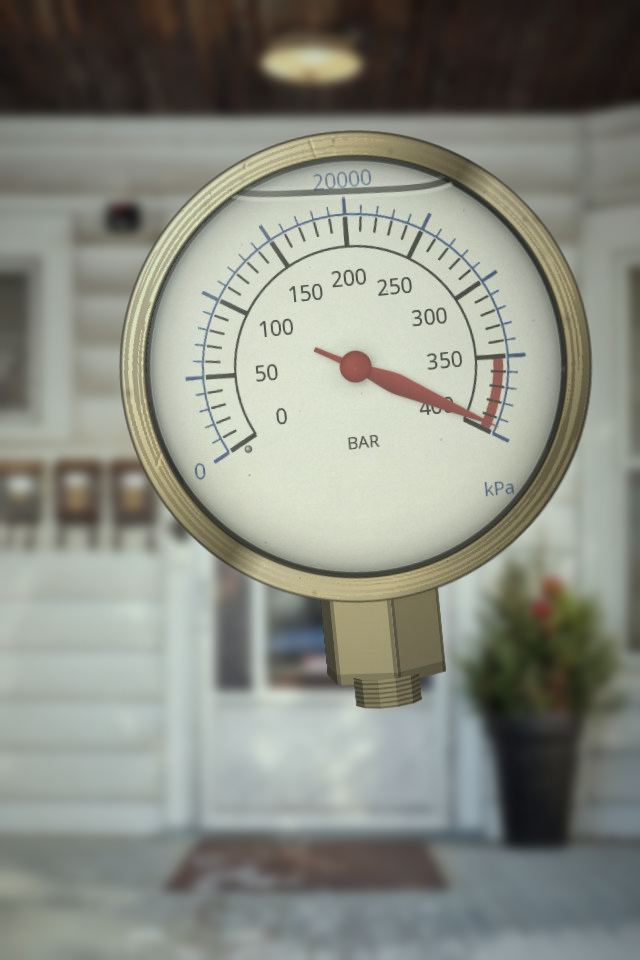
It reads 395; bar
